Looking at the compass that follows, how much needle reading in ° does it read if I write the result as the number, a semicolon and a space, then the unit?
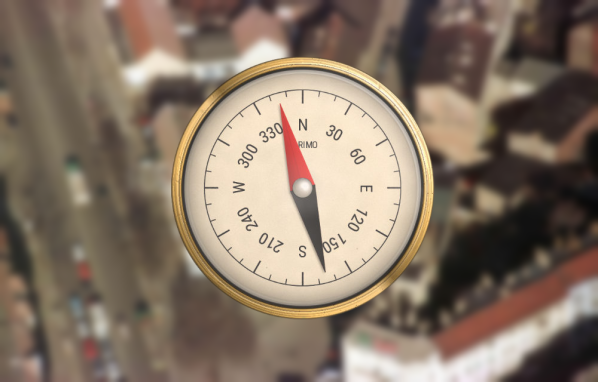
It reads 345; °
